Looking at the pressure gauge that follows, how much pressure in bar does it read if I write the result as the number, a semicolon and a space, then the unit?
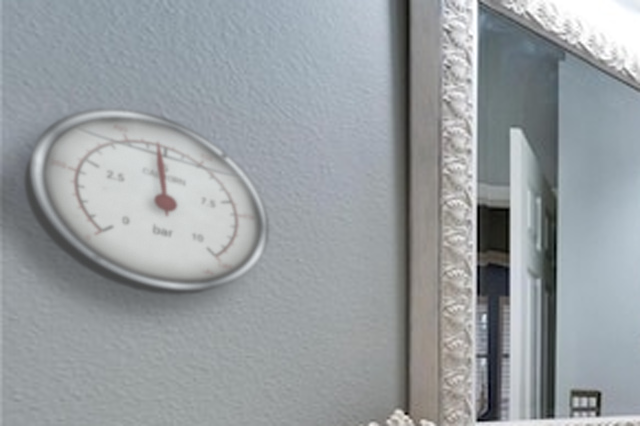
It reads 4.75; bar
